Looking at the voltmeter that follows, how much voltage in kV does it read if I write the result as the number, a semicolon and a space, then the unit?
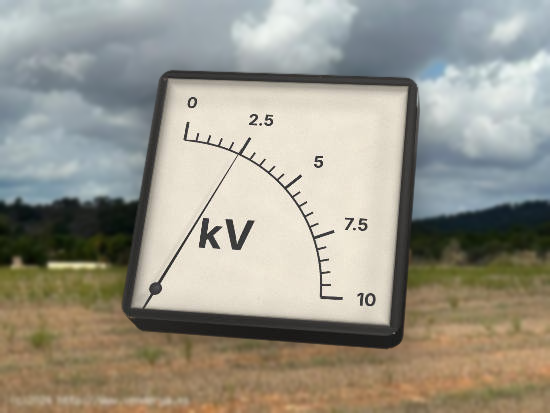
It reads 2.5; kV
